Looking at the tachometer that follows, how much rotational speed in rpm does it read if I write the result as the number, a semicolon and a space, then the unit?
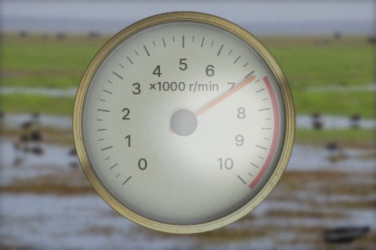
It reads 7125; rpm
